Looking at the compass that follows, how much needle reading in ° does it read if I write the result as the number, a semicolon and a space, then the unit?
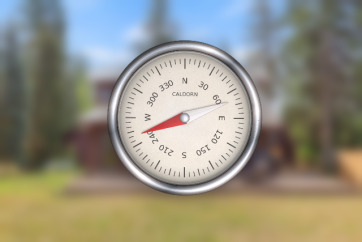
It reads 250; °
